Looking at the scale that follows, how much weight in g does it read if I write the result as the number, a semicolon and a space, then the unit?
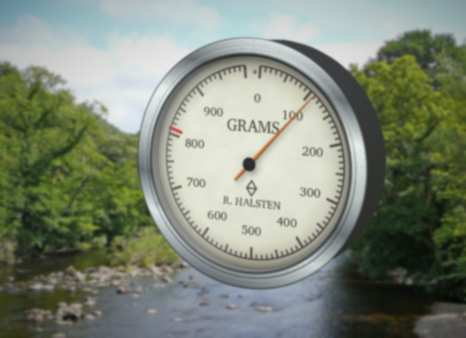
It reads 110; g
